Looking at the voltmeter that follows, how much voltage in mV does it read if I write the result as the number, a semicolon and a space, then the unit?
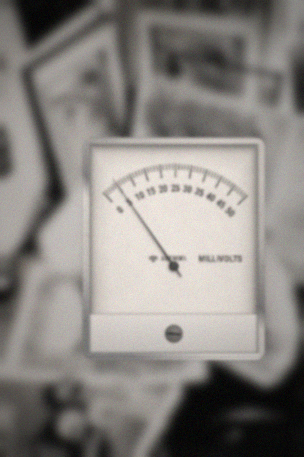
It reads 5; mV
